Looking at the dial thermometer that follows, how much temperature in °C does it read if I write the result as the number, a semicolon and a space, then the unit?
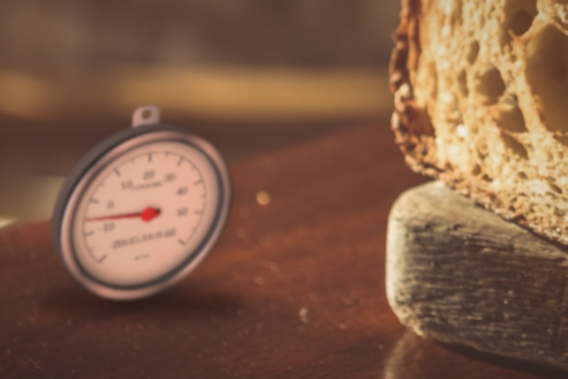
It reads -5; °C
